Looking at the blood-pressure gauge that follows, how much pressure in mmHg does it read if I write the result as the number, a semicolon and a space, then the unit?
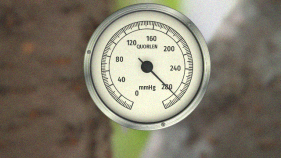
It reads 280; mmHg
